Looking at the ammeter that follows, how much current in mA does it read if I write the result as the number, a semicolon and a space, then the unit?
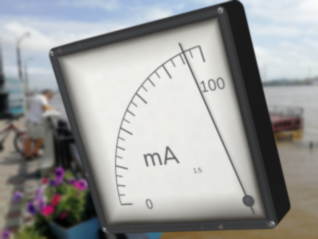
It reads 92.5; mA
